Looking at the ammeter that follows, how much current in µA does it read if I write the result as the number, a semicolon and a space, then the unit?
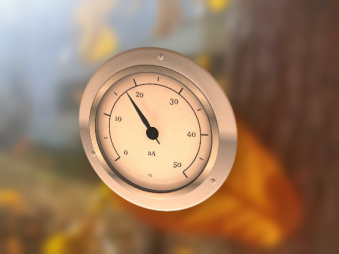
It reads 17.5; µA
